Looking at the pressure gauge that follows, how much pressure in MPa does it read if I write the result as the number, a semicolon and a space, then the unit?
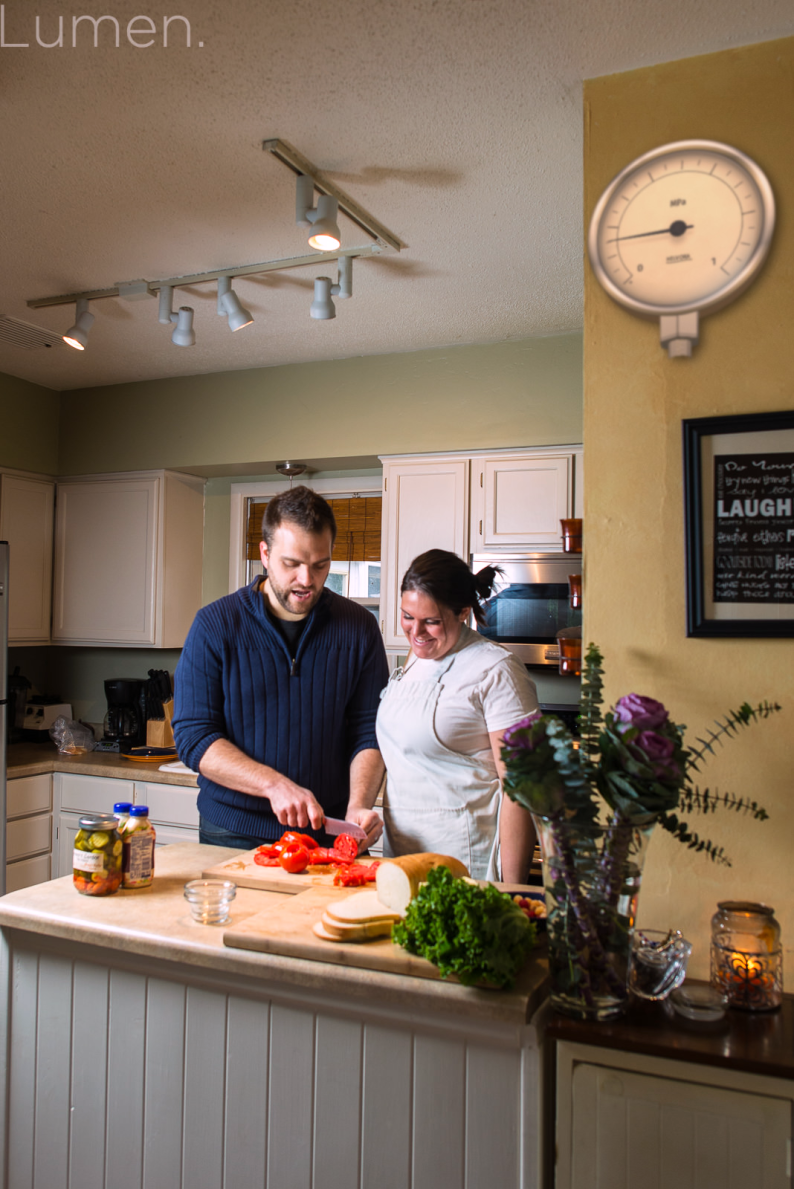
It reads 0.15; MPa
